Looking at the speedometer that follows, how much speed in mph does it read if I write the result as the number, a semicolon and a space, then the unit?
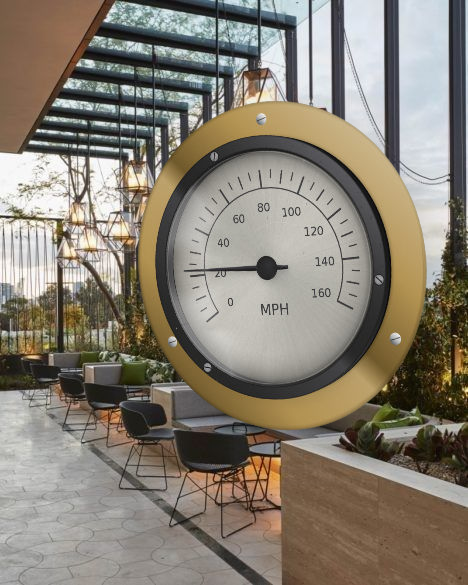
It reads 22.5; mph
